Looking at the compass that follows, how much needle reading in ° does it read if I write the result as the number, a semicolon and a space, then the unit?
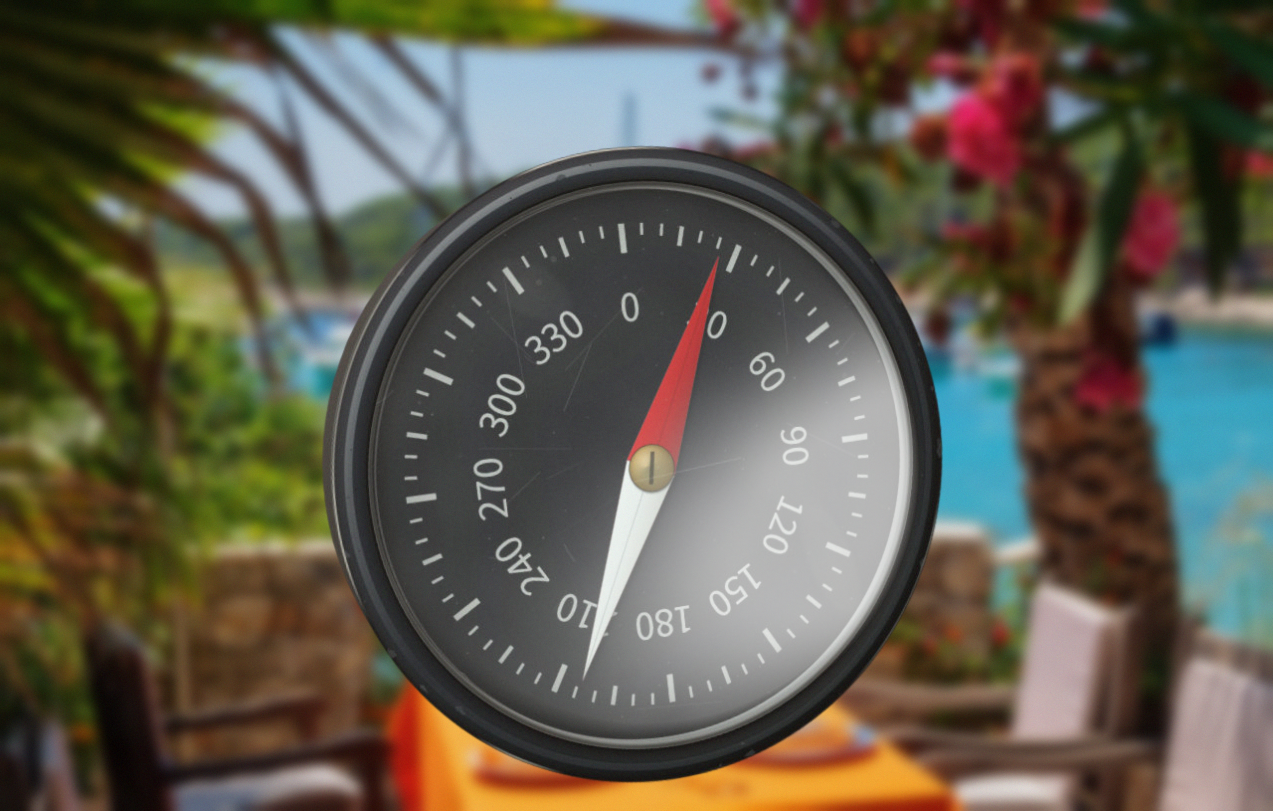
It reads 25; °
